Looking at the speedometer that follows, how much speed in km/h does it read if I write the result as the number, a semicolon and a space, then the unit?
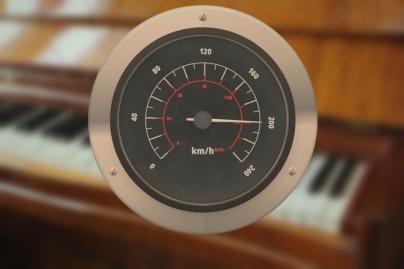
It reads 200; km/h
